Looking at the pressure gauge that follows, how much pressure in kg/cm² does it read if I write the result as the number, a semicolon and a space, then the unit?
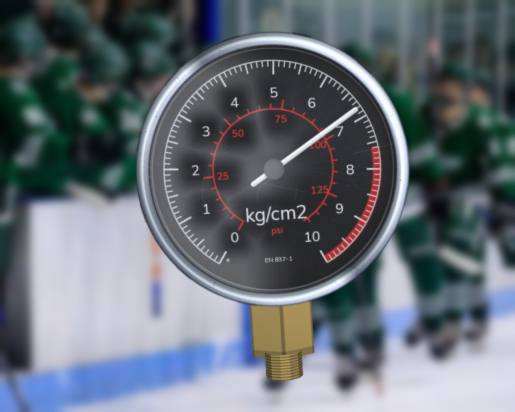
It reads 6.8; kg/cm²
